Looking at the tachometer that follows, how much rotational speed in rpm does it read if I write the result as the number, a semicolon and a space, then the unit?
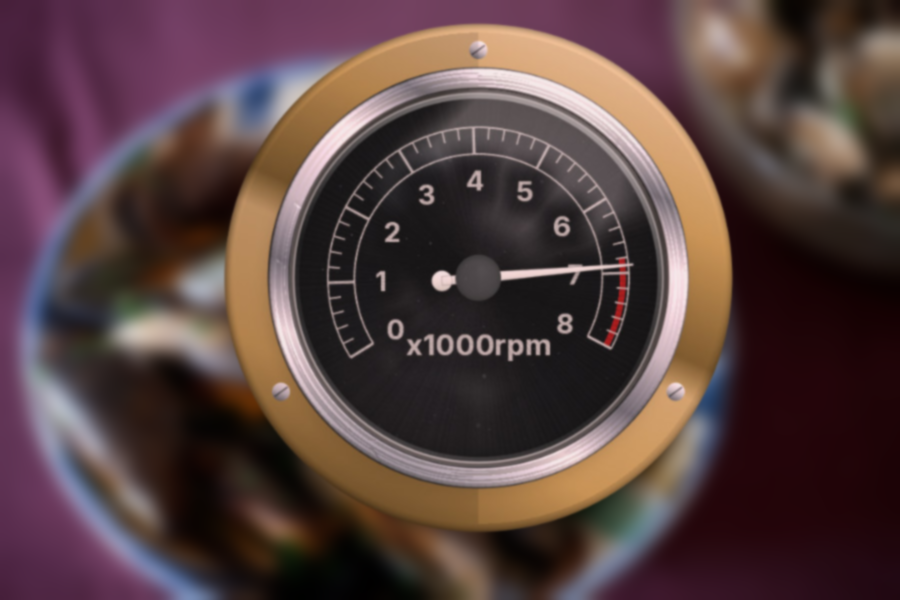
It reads 6900; rpm
